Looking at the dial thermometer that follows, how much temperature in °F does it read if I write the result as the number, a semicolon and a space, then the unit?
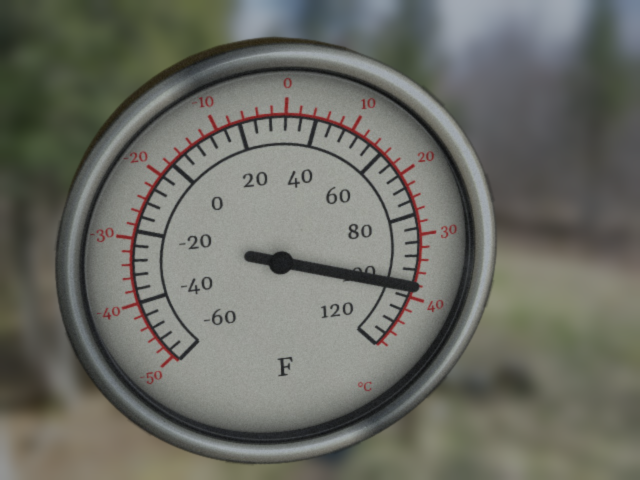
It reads 100; °F
